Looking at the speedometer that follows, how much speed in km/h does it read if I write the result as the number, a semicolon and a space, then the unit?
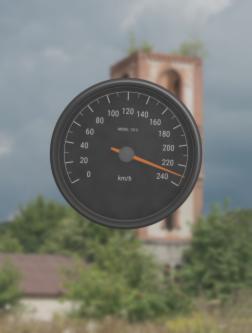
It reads 230; km/h
